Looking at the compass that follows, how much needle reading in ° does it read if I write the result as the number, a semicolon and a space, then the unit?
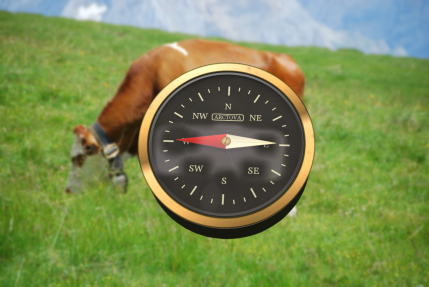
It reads 270; °
